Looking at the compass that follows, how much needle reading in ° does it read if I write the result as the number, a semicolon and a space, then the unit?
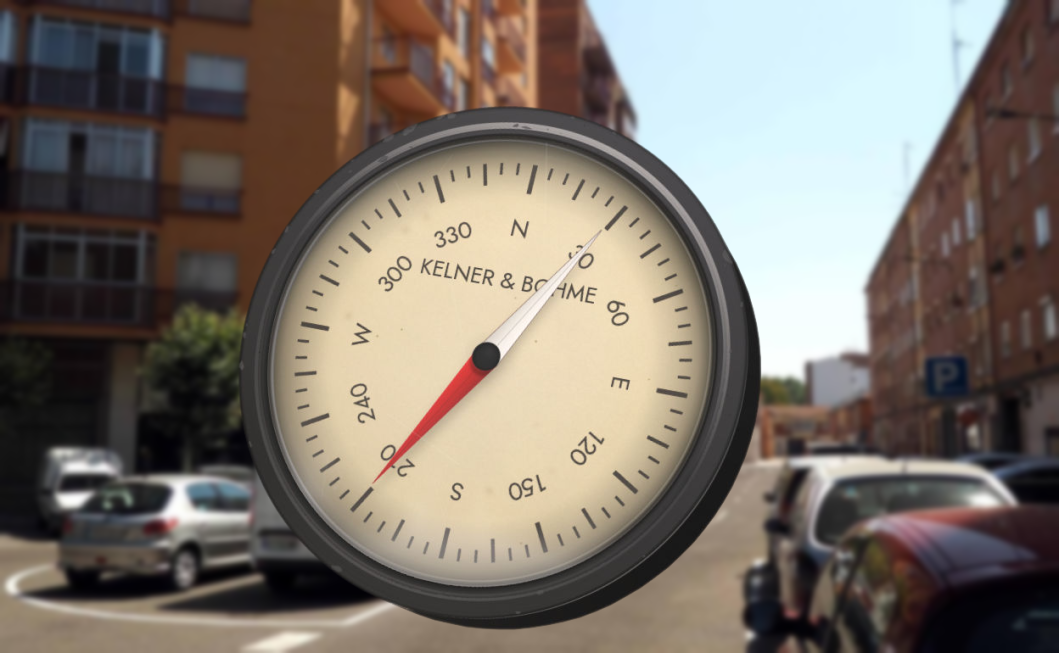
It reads 210; °
